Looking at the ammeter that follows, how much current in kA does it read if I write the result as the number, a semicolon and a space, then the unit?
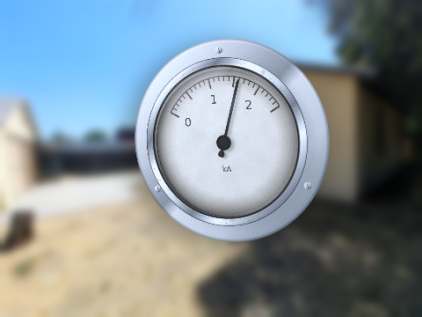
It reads 1.6; kA
